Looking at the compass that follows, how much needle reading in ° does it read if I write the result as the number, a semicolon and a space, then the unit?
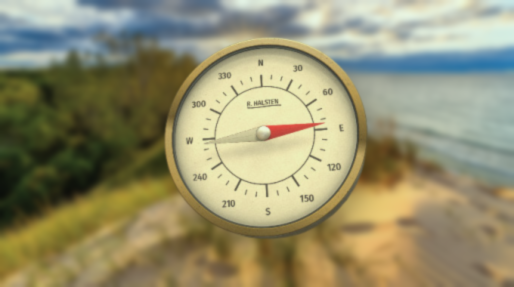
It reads 85; °
